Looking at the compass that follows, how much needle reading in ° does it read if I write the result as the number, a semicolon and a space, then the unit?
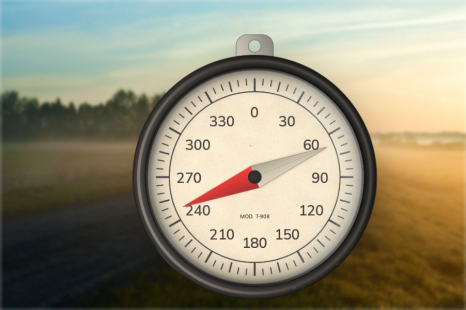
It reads 247.5; °
